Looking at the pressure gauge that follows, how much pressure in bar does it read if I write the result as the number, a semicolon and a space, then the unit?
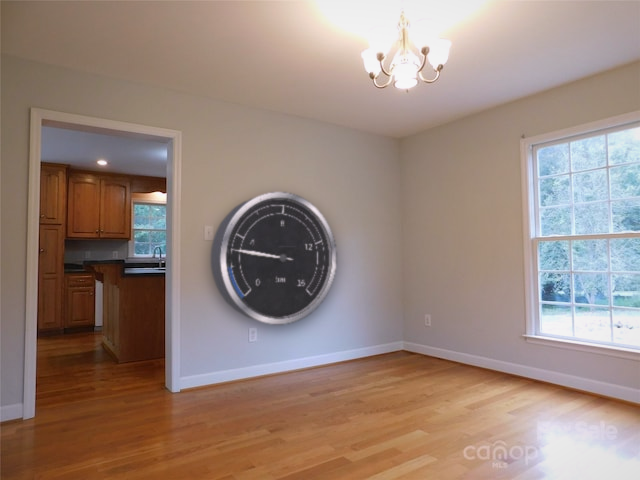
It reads 3; bar
